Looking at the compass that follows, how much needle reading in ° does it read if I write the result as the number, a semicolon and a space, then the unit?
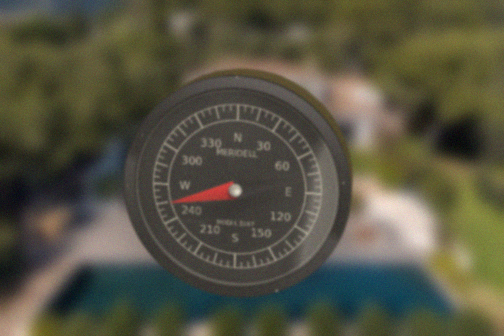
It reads 255; °
